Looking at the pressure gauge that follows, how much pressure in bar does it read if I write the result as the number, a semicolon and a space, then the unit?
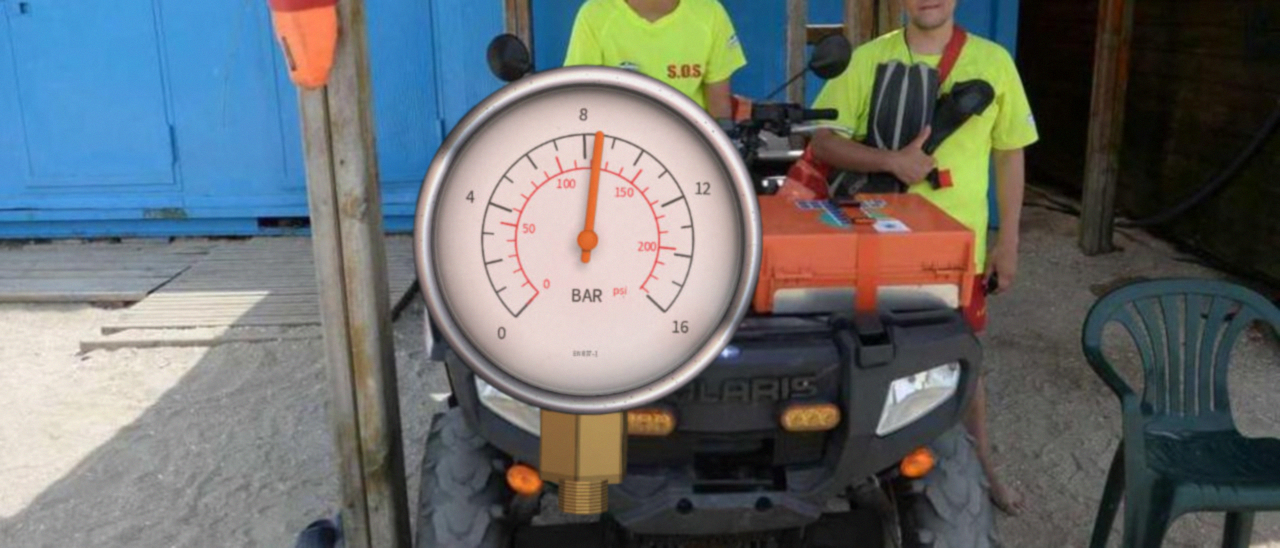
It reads 8.5; bar
